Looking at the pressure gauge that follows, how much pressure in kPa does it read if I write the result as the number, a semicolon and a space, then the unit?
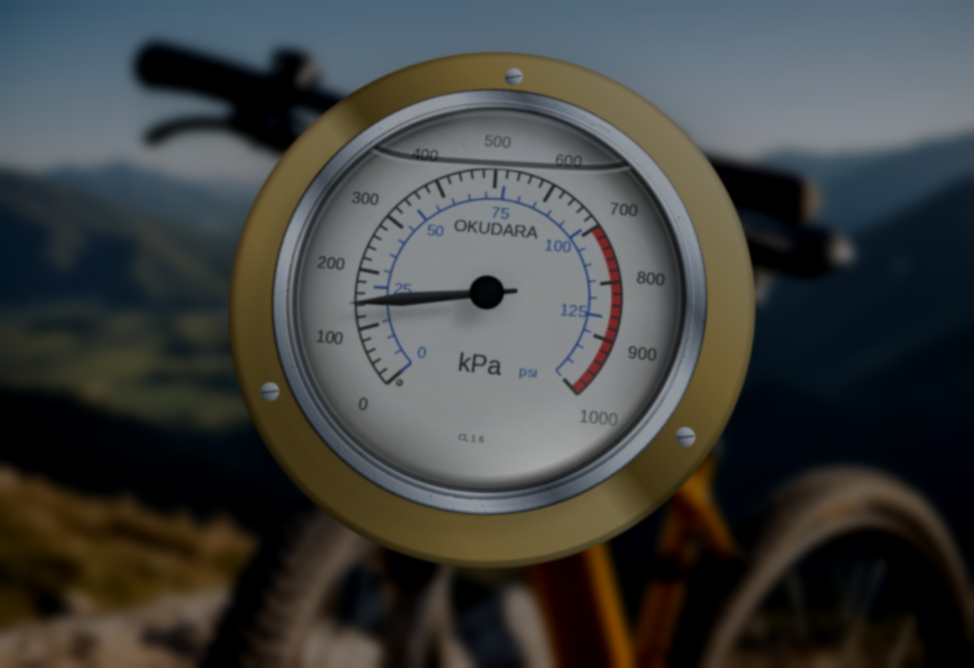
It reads 140; kPa
